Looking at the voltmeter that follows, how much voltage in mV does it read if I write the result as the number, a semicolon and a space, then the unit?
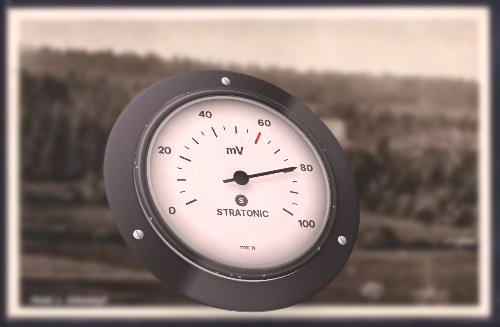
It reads 80; mV
